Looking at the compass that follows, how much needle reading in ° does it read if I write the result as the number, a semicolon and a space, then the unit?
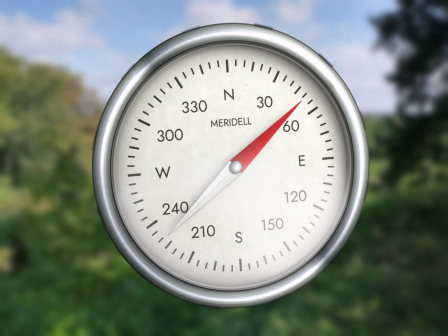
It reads 50; °
